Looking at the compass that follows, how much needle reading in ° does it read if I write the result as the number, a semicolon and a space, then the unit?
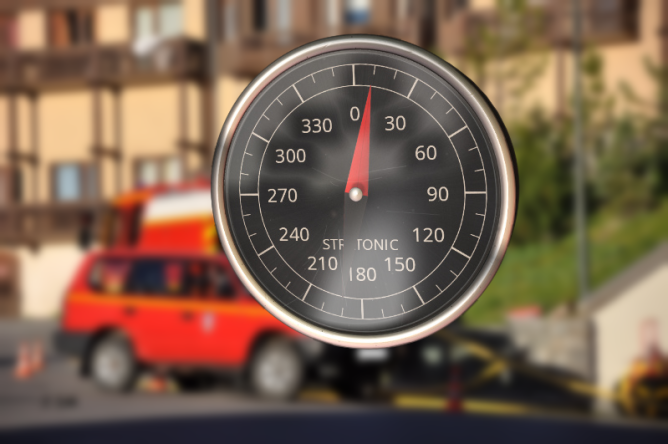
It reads 10; °
